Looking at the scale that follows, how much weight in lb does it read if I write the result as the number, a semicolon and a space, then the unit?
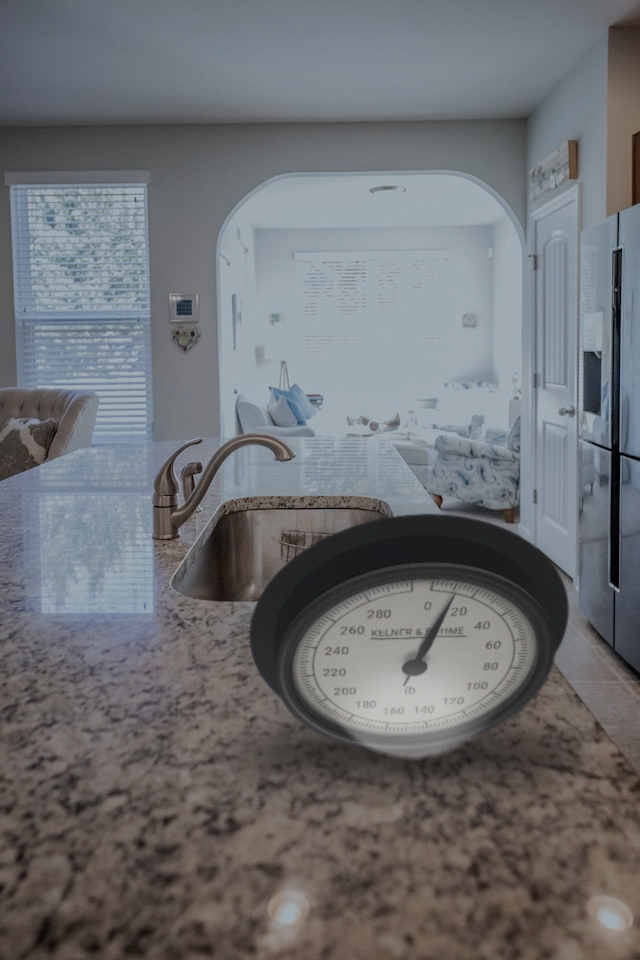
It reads 10; lb
